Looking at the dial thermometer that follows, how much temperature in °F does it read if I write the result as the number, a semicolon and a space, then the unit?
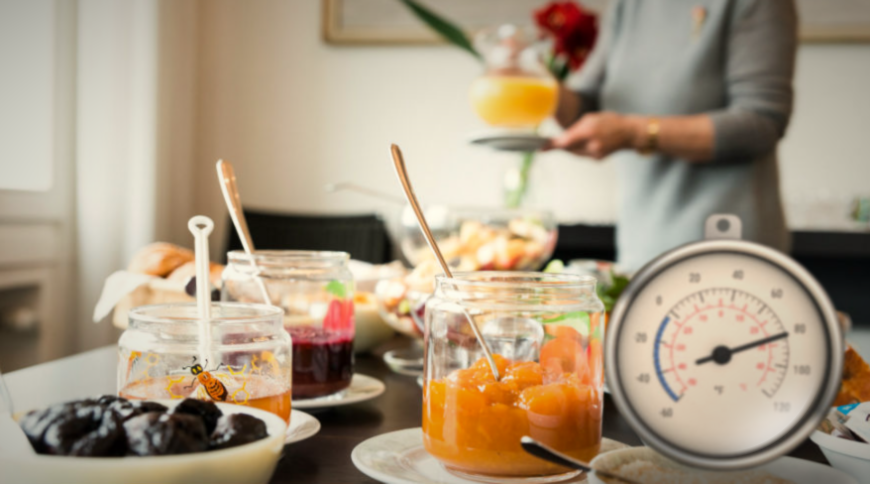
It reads 80; °F
